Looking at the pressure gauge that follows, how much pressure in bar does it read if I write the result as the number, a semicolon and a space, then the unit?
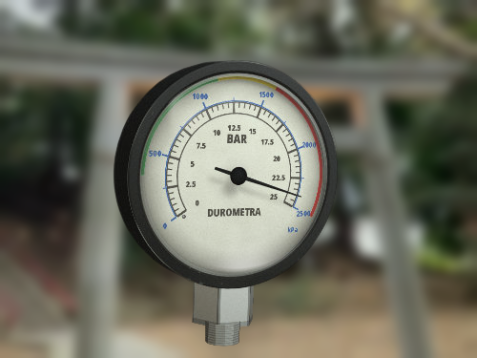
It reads 24; bar
